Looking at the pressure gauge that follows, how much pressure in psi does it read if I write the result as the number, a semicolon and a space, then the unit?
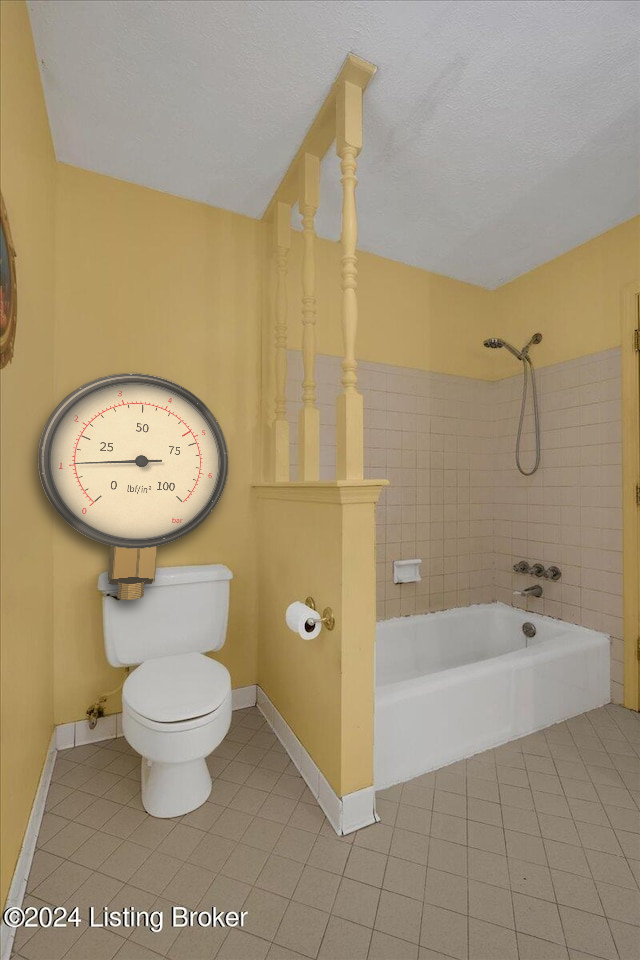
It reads 15; psi
